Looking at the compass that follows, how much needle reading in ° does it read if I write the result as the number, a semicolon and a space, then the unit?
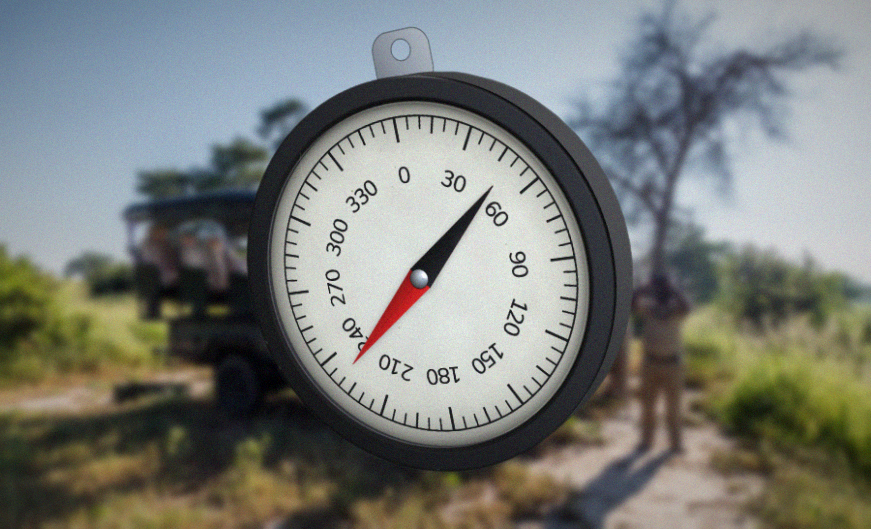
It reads 230; °
